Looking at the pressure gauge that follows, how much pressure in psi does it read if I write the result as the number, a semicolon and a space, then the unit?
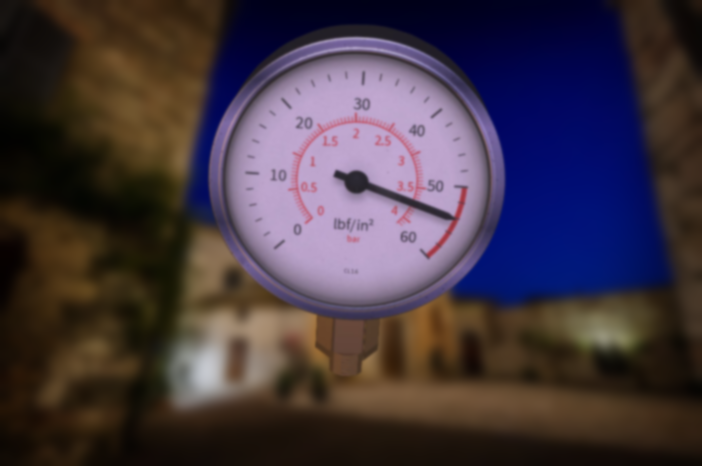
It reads 54; psi
